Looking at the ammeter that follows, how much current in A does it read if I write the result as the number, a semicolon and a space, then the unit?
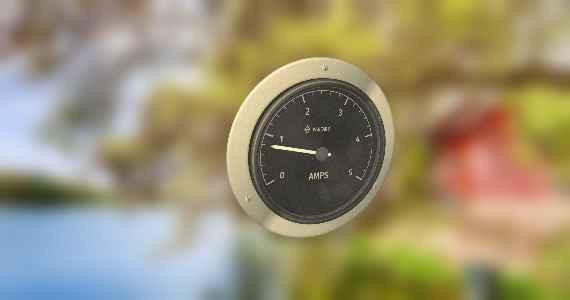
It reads 0.8; A
